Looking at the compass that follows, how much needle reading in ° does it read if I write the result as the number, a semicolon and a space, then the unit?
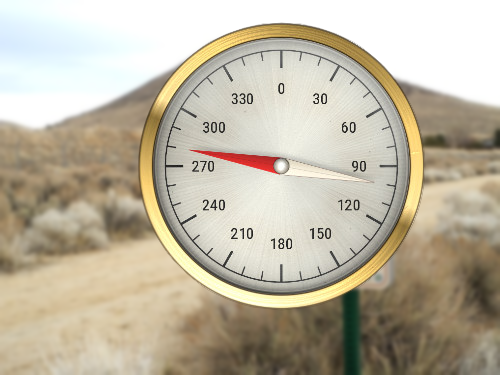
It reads 280; °
